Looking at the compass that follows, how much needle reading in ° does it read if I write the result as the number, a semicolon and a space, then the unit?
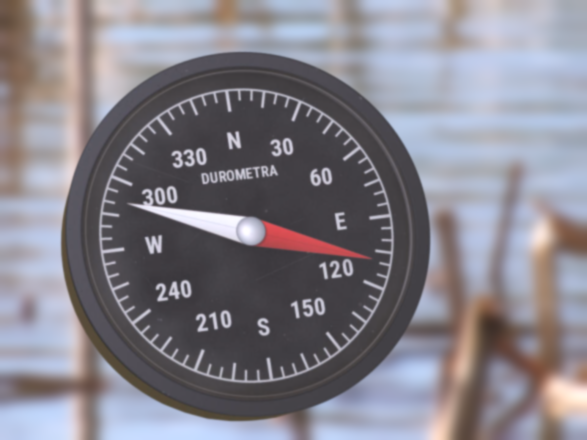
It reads 110; °
